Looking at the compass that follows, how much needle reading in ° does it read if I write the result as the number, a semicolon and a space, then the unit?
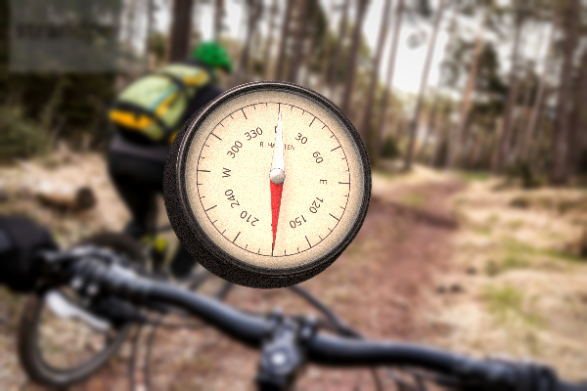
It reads 180; °
